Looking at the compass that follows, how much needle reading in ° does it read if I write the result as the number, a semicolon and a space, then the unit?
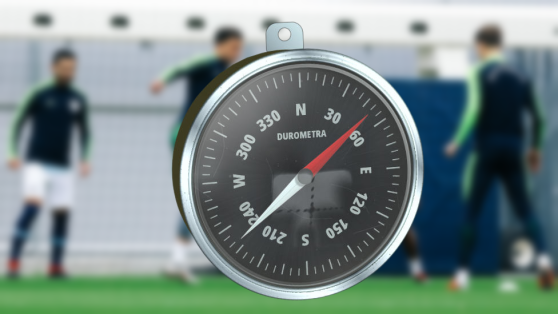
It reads 50; °
